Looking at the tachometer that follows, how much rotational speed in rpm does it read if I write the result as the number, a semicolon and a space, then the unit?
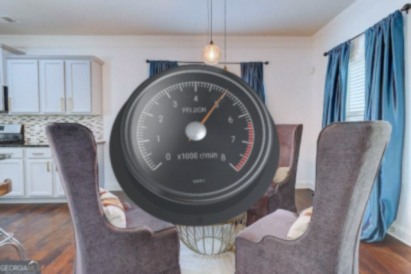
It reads 5000; rpm
